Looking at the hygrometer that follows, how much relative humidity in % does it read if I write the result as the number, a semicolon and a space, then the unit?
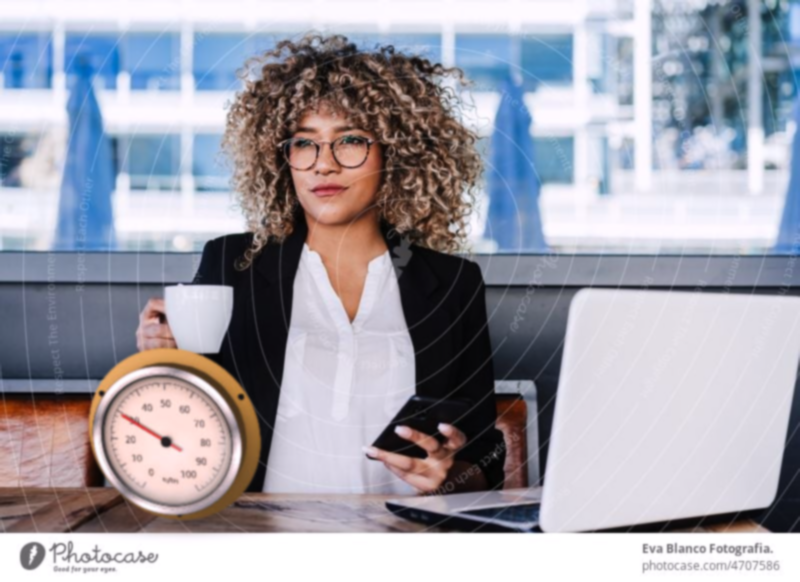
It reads 30; %
